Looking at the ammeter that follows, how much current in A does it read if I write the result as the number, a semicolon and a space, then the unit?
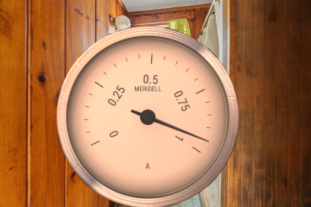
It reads 0.95; A
